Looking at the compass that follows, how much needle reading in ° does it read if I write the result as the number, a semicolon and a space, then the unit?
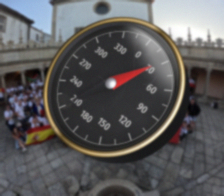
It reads 30; °
